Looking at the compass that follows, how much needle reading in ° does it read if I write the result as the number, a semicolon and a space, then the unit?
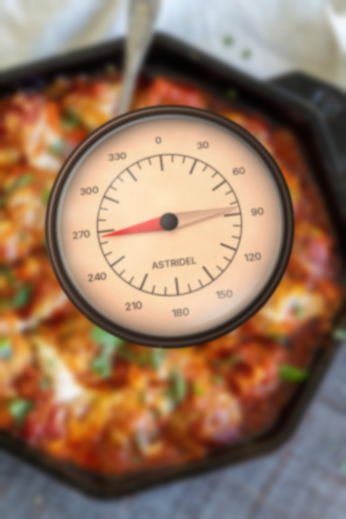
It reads 265; °
